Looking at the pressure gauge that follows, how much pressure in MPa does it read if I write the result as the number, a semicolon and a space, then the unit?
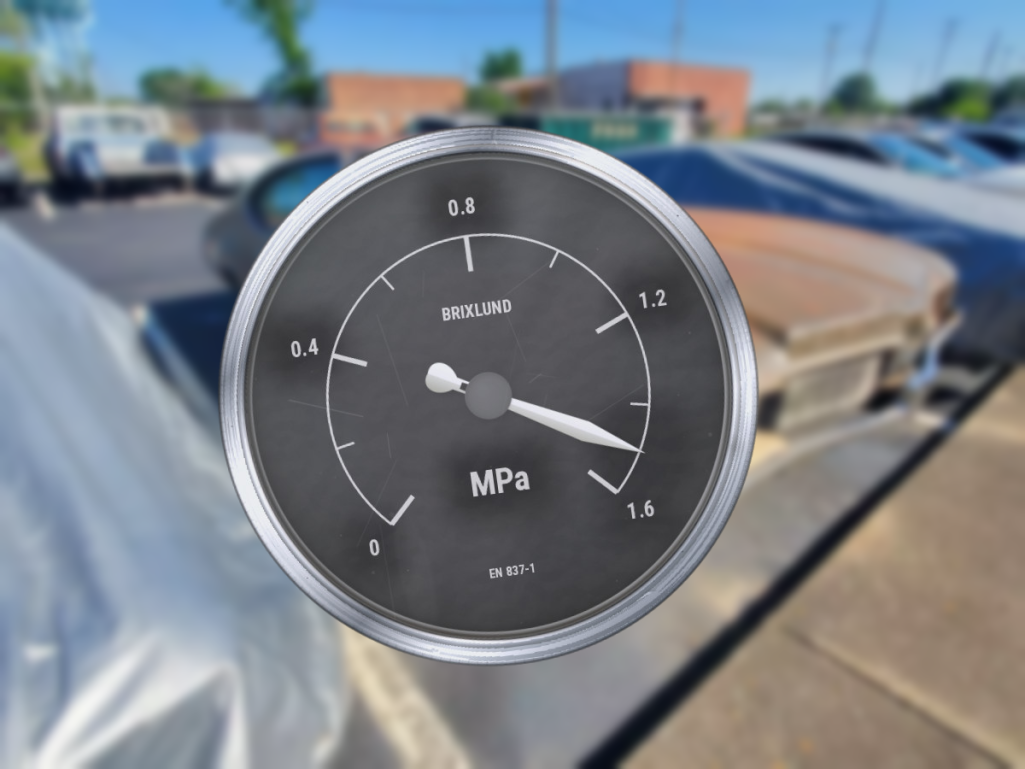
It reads 1.5; MPa
